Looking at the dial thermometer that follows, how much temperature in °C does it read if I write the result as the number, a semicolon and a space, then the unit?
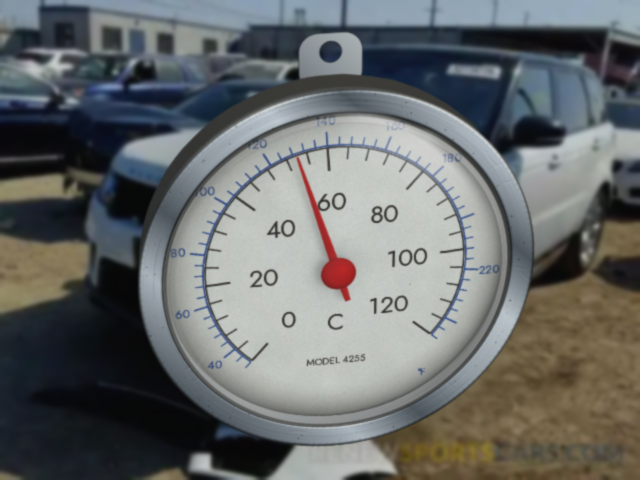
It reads 54; °C
